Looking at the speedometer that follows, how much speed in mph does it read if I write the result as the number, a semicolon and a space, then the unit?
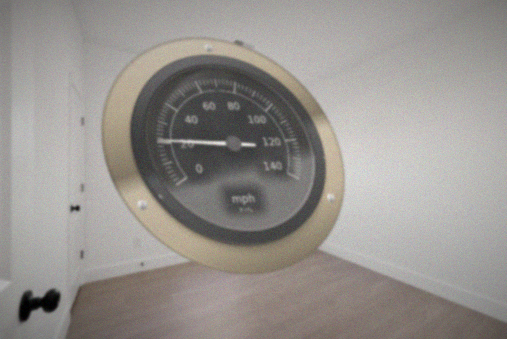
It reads 20; mph
